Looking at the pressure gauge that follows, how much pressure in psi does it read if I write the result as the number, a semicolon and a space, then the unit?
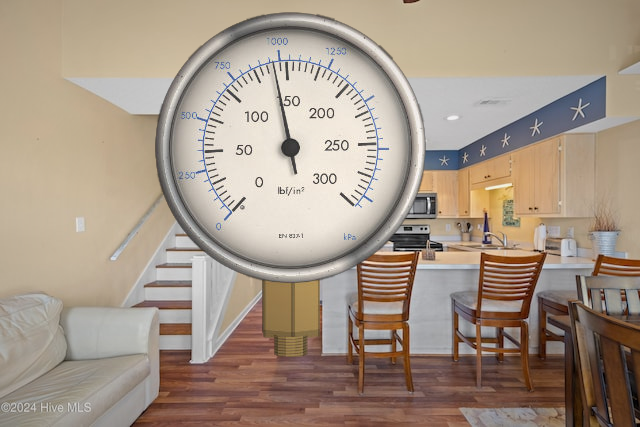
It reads 140; psi
